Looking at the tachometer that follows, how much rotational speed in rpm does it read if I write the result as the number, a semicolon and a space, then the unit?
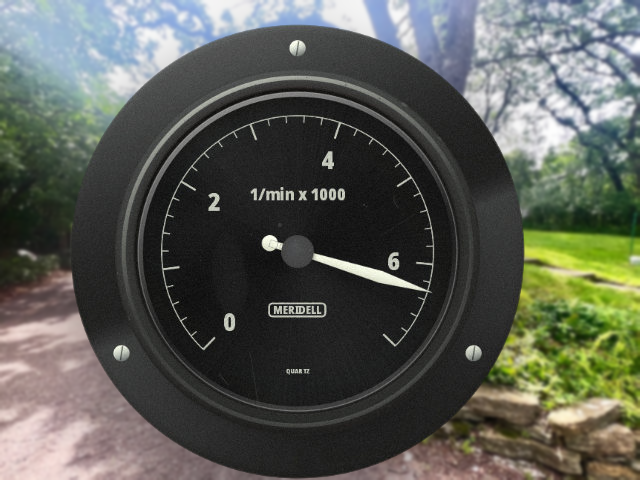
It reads 6300; rpm
